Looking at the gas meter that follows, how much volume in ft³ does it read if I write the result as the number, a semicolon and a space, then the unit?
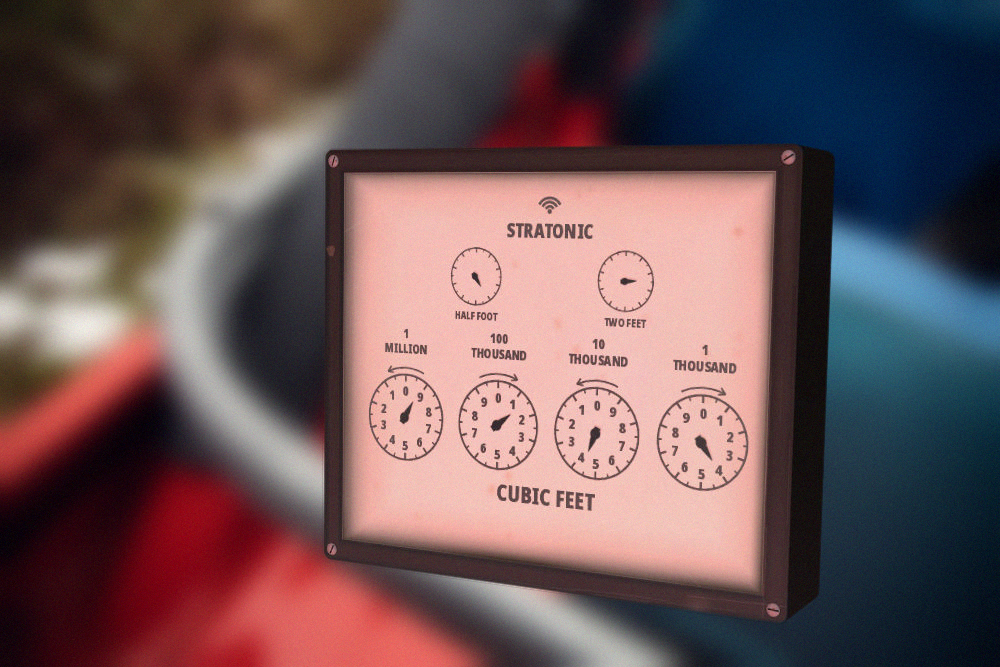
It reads 914400; ft³
